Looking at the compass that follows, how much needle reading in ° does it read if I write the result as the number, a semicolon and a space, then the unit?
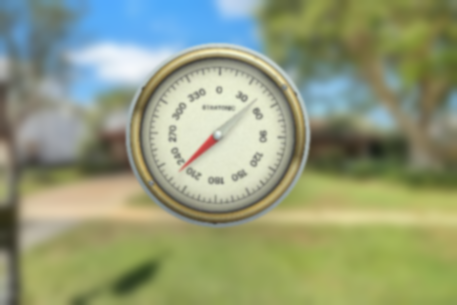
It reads 225; °
